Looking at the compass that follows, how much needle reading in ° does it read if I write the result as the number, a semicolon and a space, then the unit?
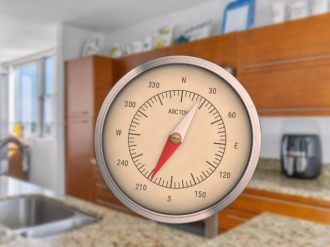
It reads 205; °
